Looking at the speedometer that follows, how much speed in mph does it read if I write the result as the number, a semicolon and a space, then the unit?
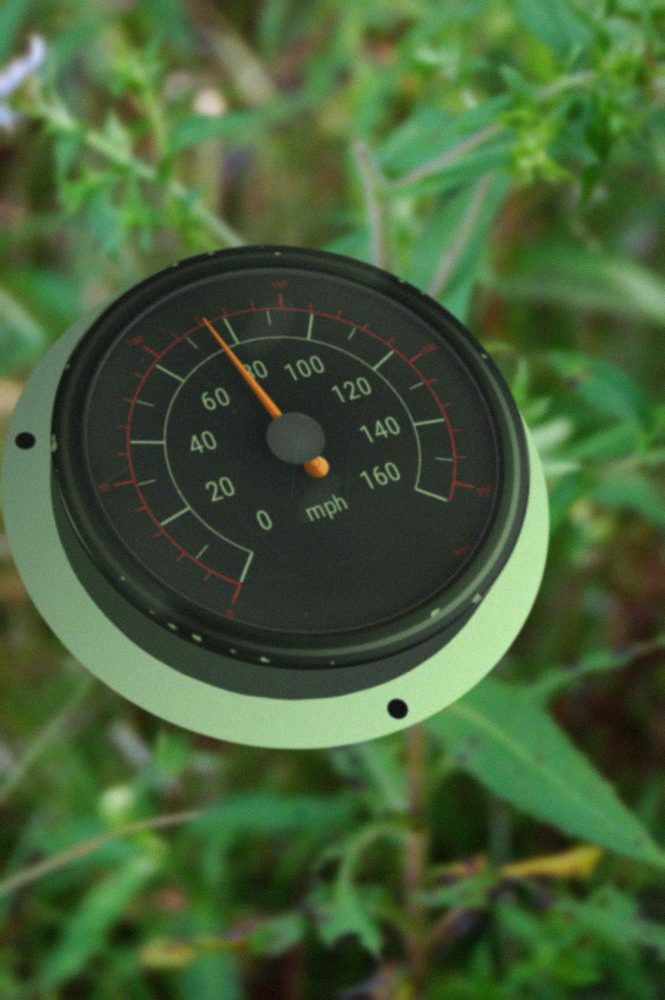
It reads 75; mph
